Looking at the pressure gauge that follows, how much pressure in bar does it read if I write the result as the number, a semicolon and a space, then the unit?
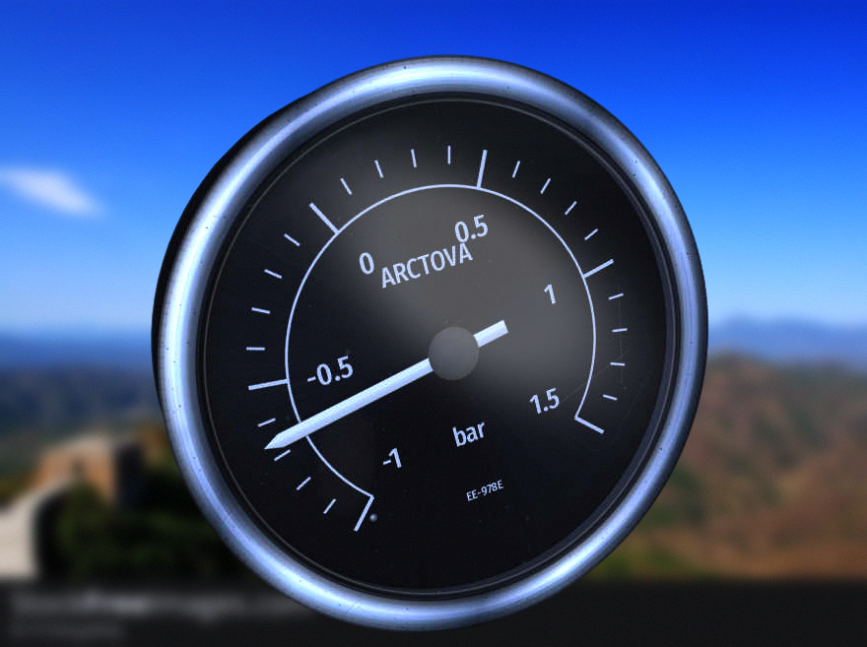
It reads -0.65; bar
